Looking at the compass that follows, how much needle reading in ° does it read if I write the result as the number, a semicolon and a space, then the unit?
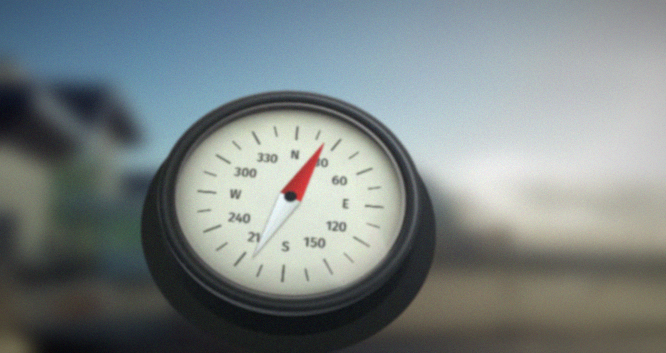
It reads 22.5; °
